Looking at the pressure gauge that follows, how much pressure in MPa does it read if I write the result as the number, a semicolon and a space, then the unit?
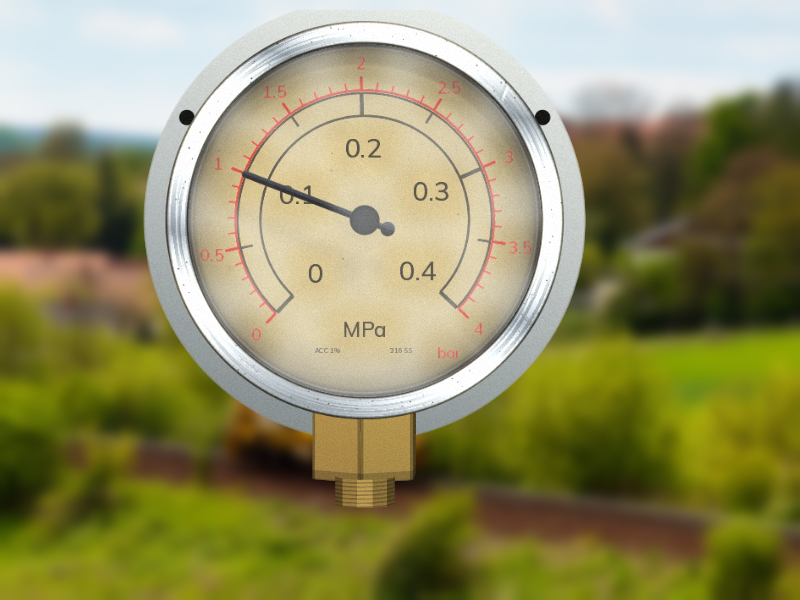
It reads 0.1; MPa
